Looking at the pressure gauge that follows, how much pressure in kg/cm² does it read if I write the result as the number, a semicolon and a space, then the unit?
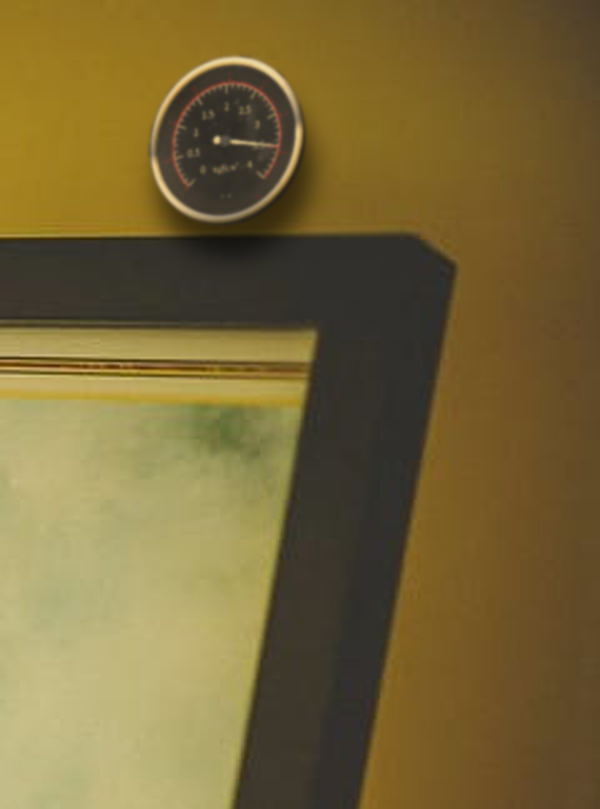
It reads 3.5; kg/cm²
